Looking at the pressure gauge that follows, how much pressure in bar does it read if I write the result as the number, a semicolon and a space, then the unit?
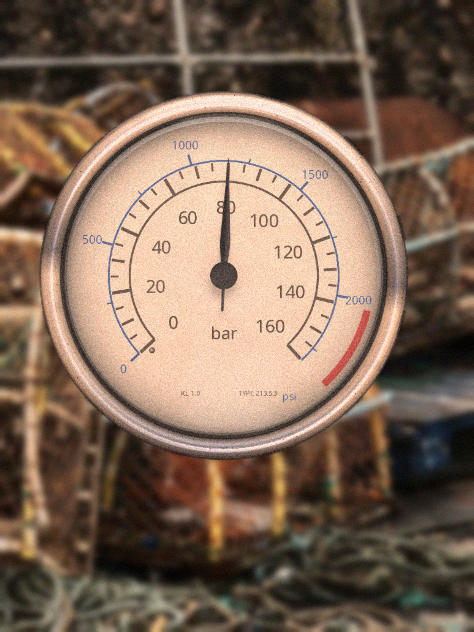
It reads 80; bar
